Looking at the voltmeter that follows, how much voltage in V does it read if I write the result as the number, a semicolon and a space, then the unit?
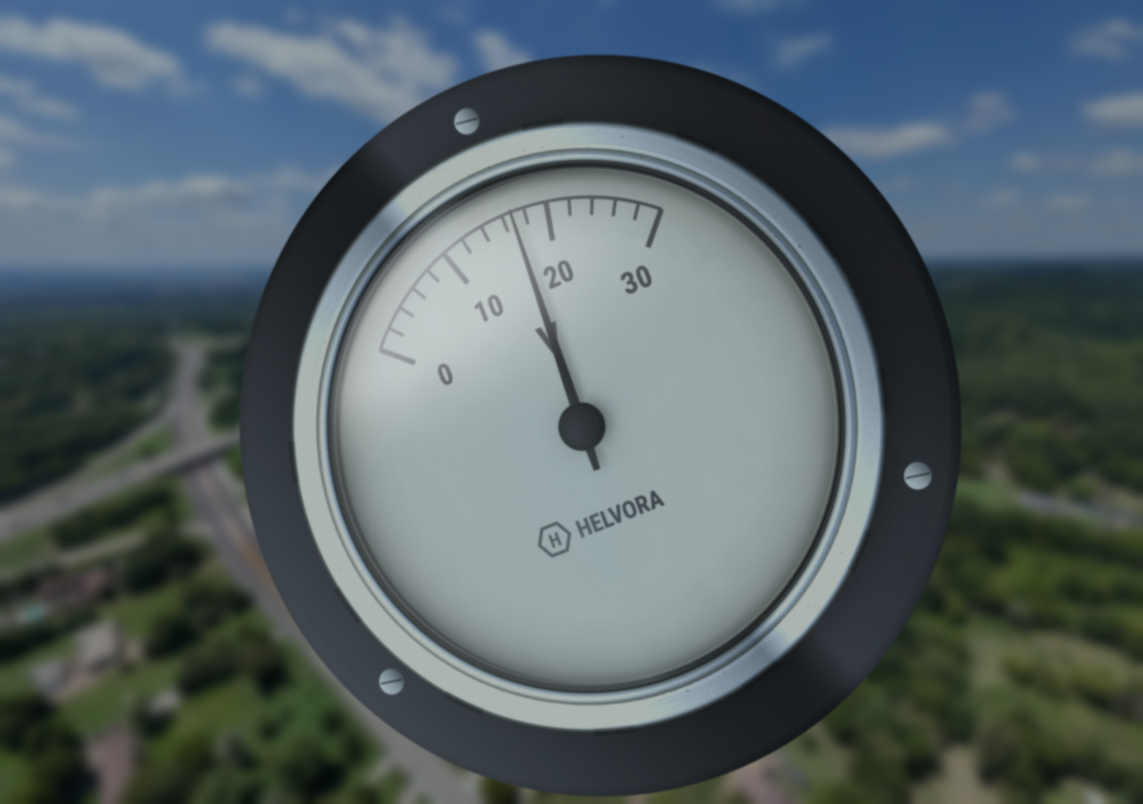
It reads 17; V
